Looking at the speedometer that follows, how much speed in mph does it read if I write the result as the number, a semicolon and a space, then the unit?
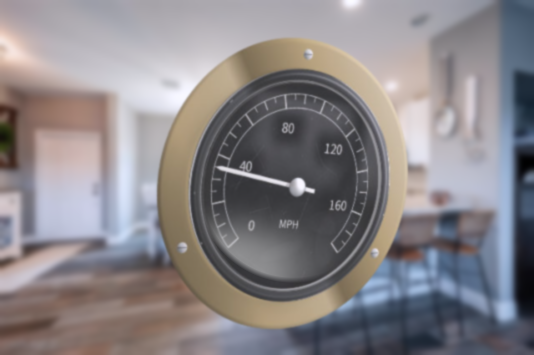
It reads 35; mph
